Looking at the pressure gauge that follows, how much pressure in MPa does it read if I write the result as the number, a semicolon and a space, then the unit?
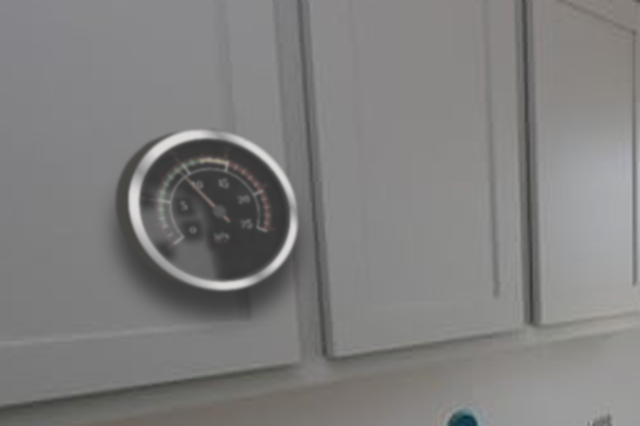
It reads 9; MPa
